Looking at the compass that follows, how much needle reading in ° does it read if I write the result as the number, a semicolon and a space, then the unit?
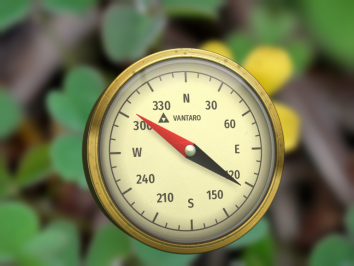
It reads 305; °
